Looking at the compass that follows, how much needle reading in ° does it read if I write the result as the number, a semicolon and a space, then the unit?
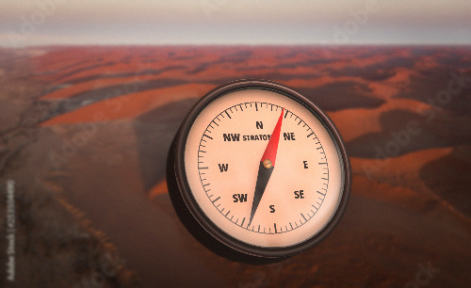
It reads 25; °
